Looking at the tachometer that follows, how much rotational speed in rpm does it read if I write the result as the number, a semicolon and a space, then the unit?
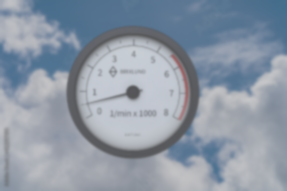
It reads 500; rpm
